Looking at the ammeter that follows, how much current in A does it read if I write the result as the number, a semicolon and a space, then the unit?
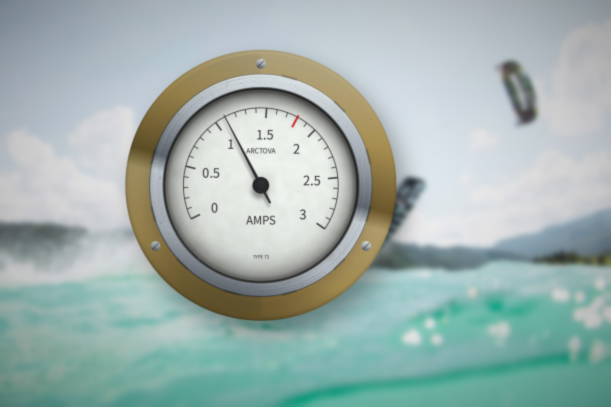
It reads 1.1; A
